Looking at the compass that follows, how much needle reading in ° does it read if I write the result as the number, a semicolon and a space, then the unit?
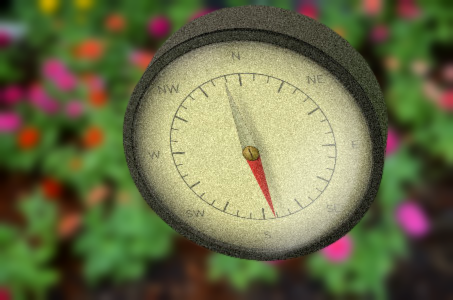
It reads 170; °
